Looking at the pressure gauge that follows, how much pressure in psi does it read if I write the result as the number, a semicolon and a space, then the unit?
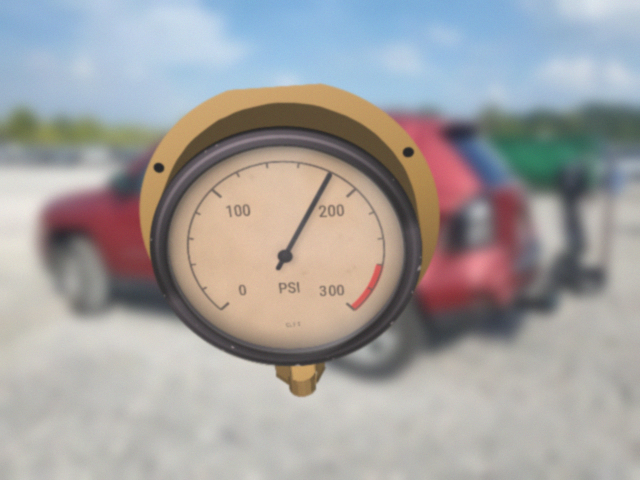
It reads 180; psi
